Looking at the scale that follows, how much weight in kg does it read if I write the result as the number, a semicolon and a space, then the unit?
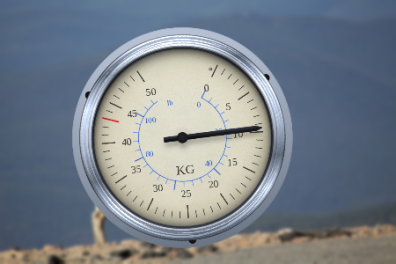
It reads 9.5; kg
